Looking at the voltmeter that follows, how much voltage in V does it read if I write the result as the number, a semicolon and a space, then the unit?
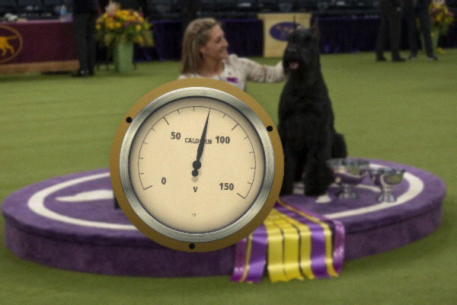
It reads 80; V
